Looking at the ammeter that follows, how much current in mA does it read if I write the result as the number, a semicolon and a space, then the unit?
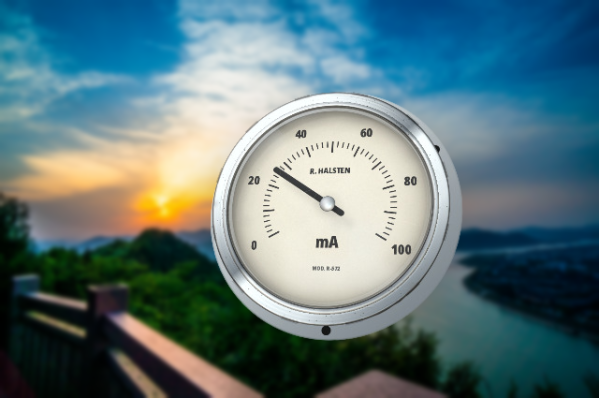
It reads 26; mA
